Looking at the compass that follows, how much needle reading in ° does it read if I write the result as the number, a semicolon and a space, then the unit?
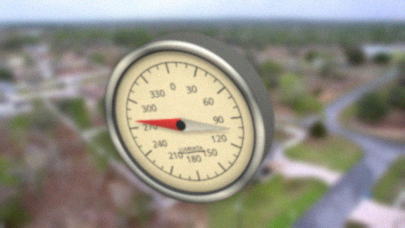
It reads 280; °
